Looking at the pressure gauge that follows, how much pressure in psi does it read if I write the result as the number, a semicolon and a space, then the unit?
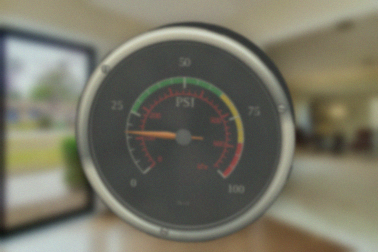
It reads 17.5; psi
